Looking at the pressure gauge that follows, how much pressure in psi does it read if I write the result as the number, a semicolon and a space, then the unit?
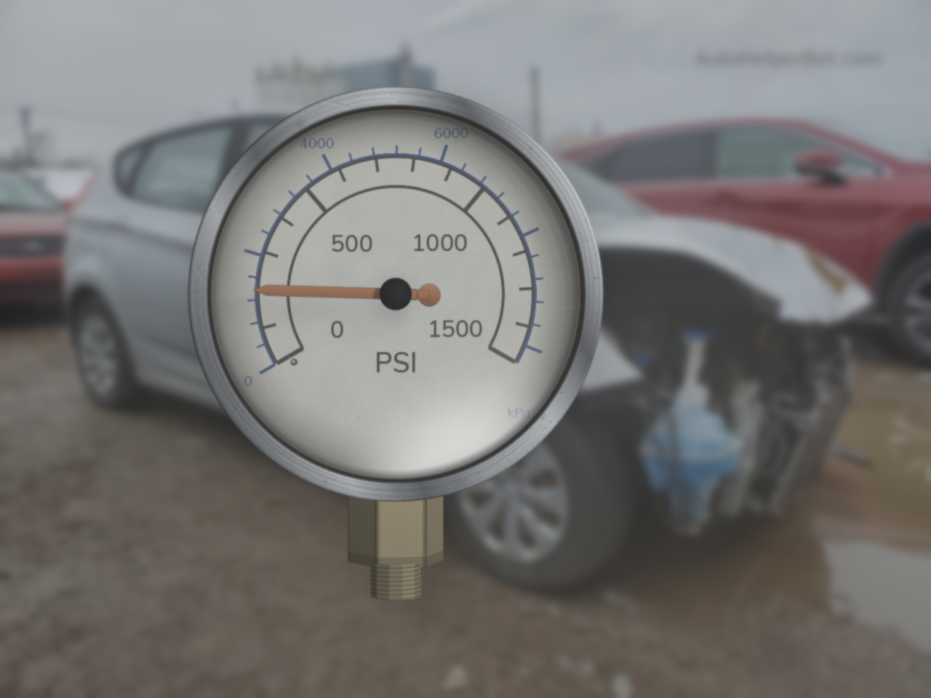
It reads 200; psi
